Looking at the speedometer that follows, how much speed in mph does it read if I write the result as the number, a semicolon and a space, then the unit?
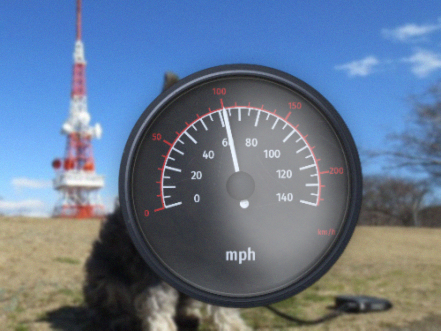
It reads 62.5; mph
